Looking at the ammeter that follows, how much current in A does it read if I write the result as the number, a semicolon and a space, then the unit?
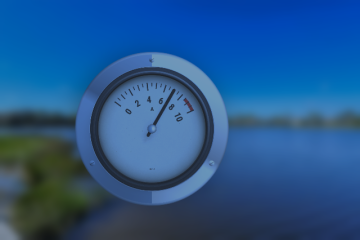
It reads 7; A
